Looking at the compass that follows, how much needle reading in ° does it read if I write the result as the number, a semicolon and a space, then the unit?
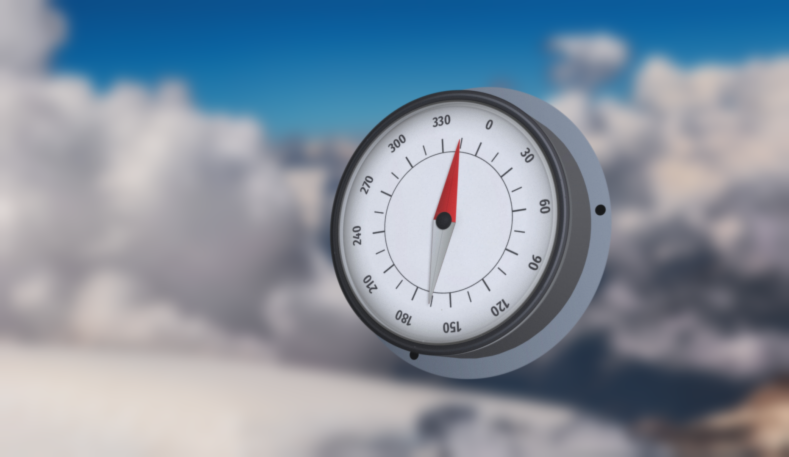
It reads 345; °
